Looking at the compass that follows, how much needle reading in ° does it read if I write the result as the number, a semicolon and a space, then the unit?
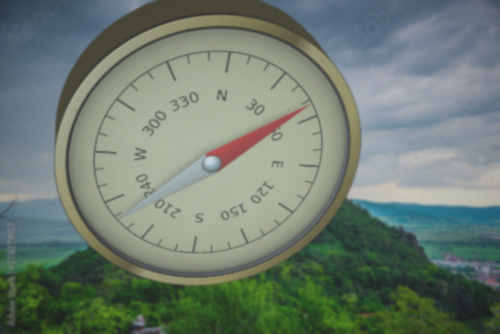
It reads 50; °
